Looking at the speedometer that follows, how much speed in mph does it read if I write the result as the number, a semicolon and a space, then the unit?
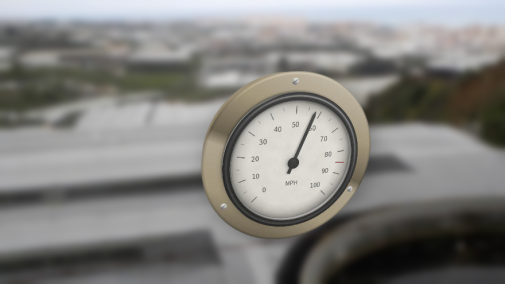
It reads 57.5; mph
